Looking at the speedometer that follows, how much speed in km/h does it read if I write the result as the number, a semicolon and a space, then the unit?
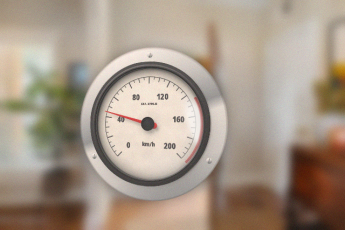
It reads 45; km/h
